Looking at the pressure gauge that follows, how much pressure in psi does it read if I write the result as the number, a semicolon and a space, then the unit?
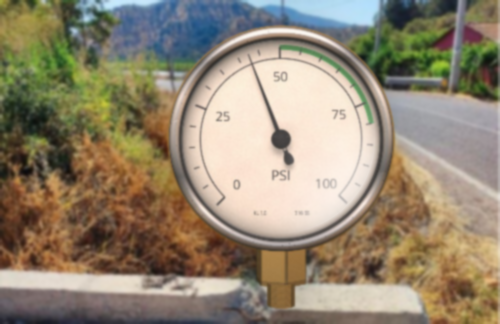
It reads 42.5; psi
